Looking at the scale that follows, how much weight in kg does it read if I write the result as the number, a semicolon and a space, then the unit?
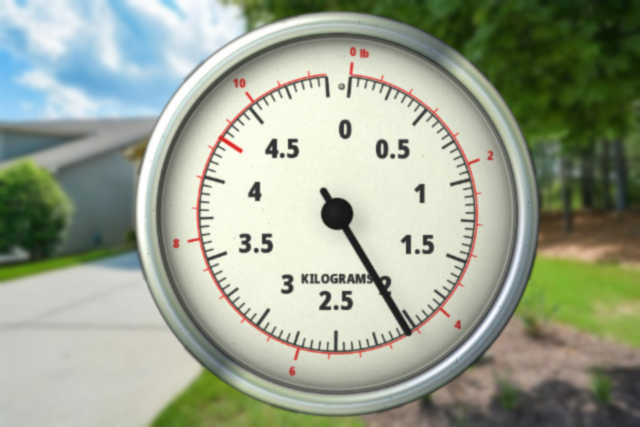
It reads 2.05; kg
